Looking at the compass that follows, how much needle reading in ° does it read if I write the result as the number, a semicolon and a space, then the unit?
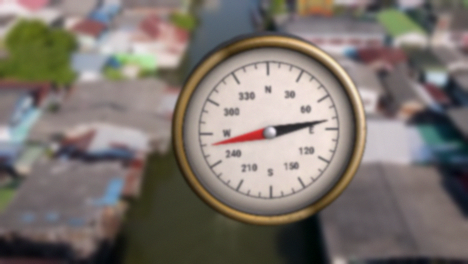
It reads 260; °
